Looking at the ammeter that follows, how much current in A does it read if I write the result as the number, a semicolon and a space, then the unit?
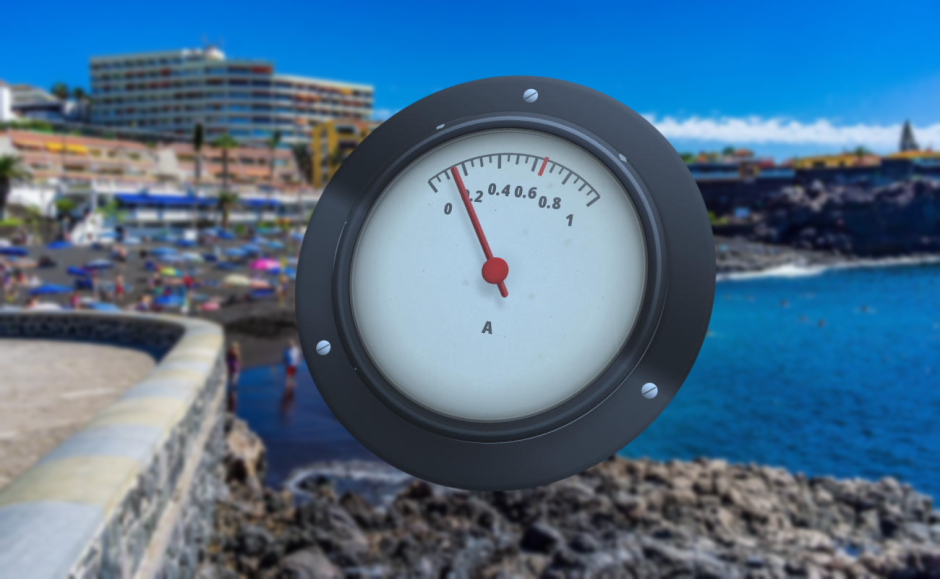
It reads 0.15; A
